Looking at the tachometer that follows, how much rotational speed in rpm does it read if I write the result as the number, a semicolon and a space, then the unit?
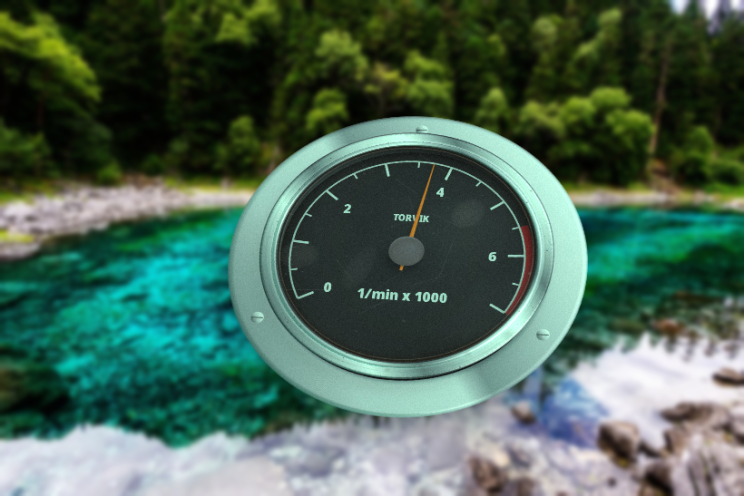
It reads 3750; rpm
